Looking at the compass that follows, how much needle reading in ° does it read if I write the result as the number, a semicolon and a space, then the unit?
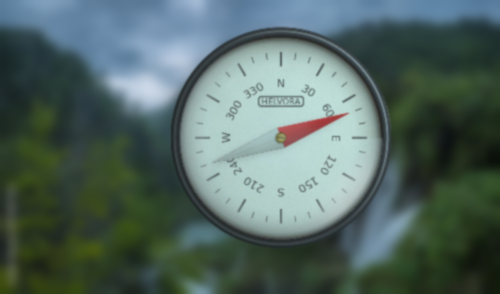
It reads 70; °
